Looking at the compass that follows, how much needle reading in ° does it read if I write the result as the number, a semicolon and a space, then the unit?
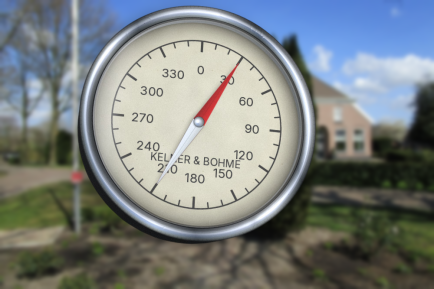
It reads 30; °
